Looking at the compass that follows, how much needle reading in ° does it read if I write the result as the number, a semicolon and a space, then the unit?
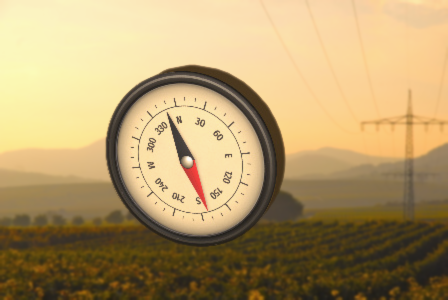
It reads 170; °
